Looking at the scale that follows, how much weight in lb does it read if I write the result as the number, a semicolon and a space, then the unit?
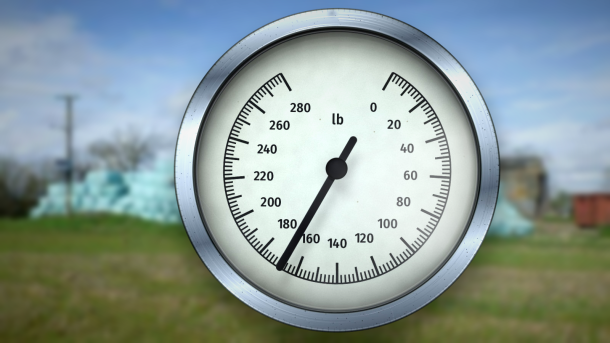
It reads 168; lb
